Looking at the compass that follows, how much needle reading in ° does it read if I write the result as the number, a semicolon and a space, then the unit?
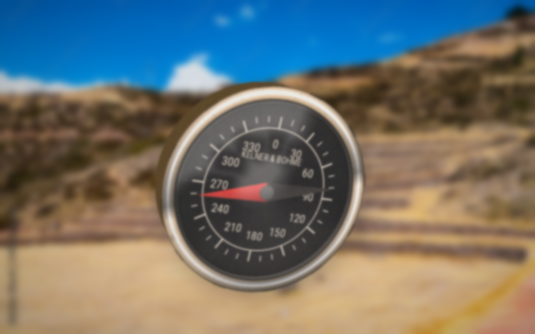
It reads 260; °
